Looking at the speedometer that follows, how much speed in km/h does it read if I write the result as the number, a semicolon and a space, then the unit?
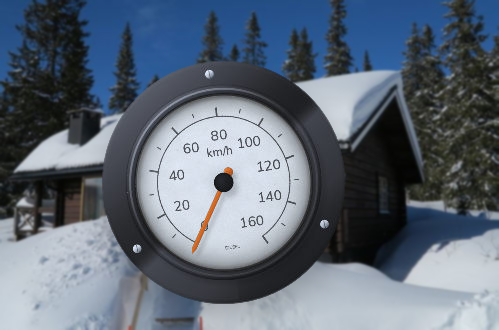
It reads 0; km/h
